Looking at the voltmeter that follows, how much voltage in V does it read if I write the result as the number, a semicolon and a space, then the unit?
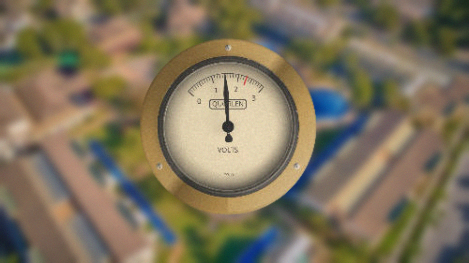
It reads 1.5; V
